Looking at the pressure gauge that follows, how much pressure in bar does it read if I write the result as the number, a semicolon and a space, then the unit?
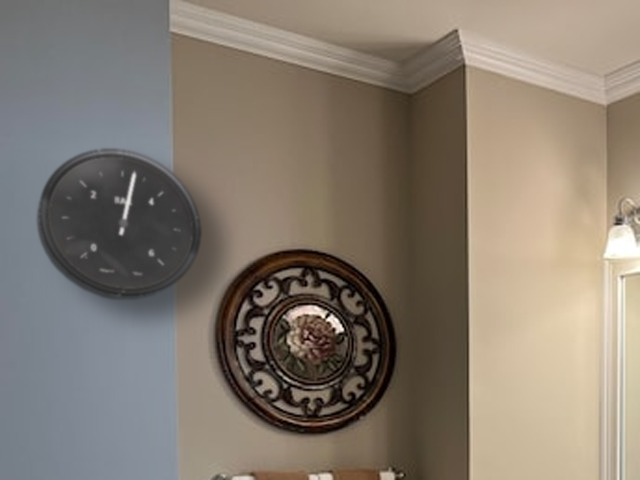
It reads 3.25; bar
